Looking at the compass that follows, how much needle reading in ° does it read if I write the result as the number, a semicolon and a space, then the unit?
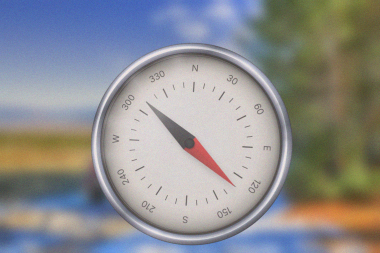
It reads 130; °
